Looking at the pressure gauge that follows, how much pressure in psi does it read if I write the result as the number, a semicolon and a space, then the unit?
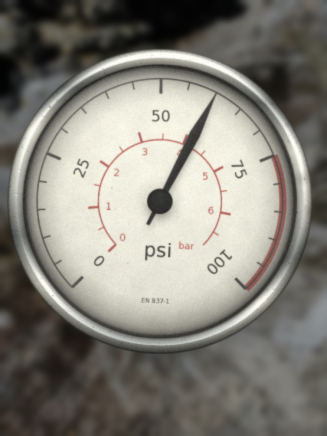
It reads 60; psi
